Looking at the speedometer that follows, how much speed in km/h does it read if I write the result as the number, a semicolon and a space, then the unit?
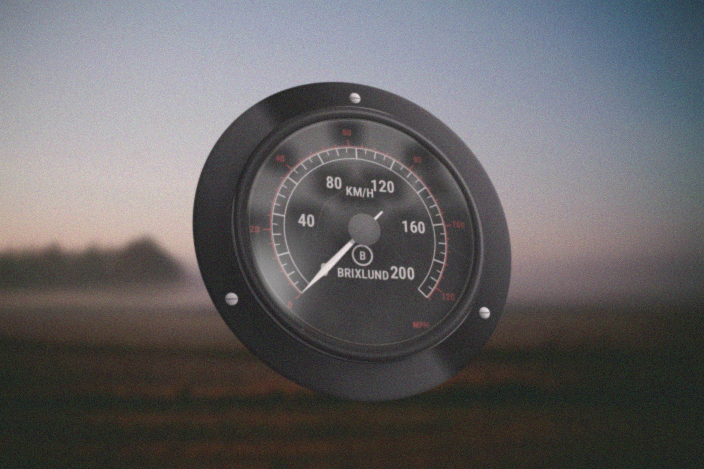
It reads 0; km/h
